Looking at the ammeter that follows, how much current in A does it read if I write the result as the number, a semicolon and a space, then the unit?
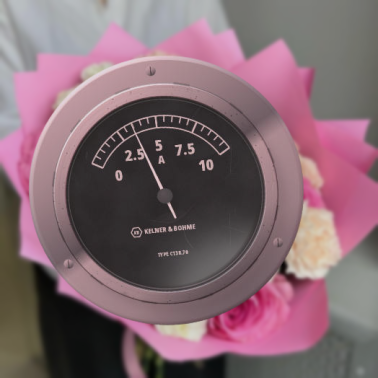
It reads 3.5; A
